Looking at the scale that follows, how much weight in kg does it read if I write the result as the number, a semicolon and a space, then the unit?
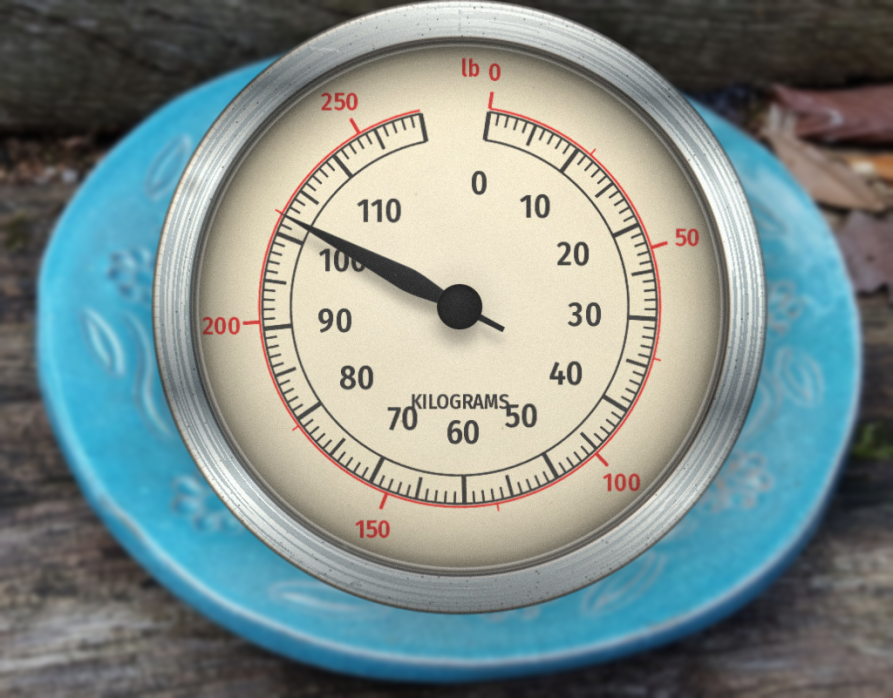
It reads 102; kg
